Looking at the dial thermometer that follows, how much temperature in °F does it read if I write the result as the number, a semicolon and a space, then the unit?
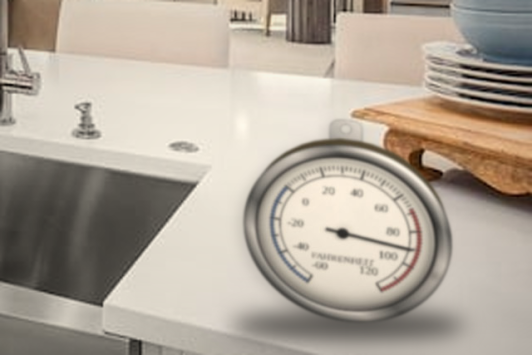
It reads 90; °F
